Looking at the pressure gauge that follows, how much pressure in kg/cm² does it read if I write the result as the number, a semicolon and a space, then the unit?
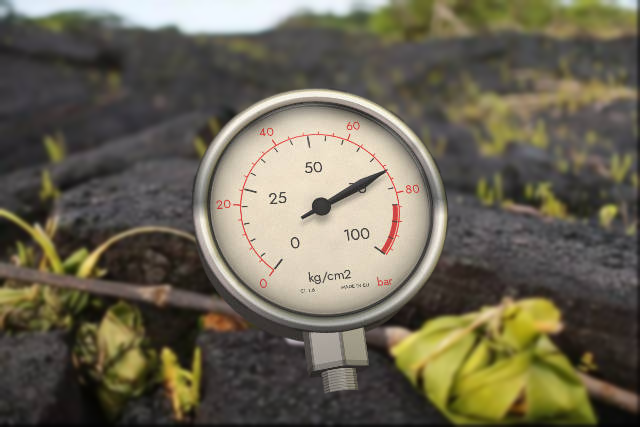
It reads 75; kg/cm²
